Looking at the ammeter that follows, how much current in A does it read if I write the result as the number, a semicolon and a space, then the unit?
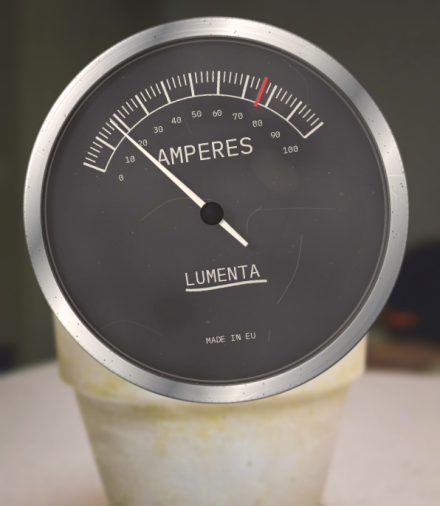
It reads 18; A
